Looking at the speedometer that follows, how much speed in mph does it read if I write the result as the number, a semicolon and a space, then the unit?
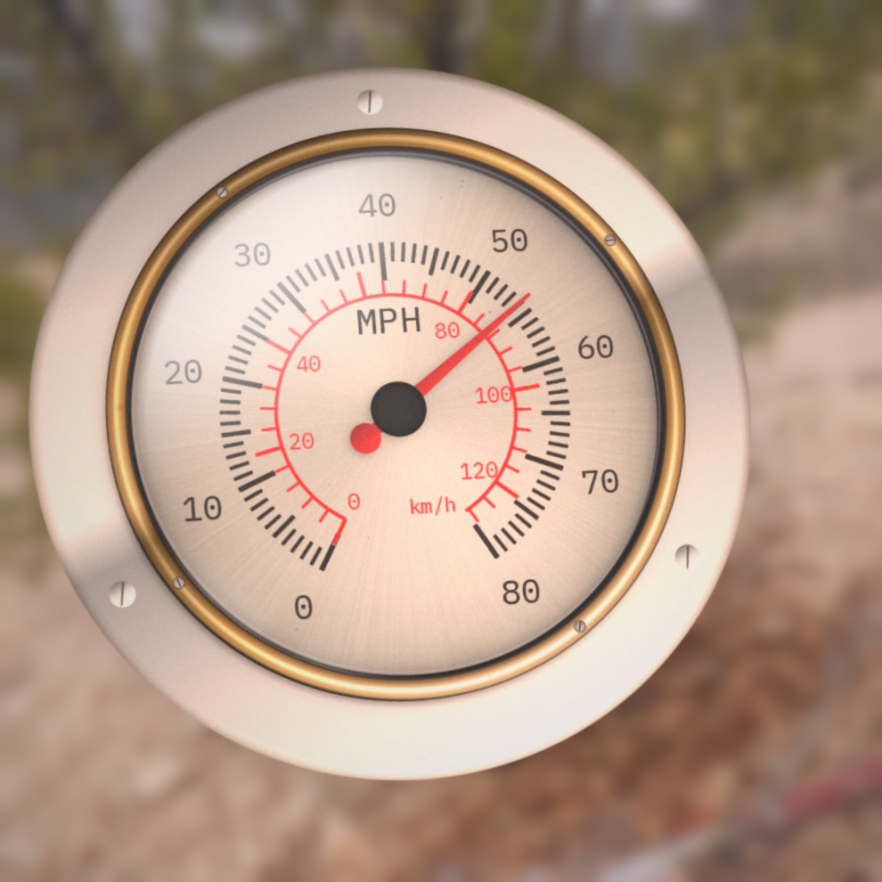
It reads 54; mph
